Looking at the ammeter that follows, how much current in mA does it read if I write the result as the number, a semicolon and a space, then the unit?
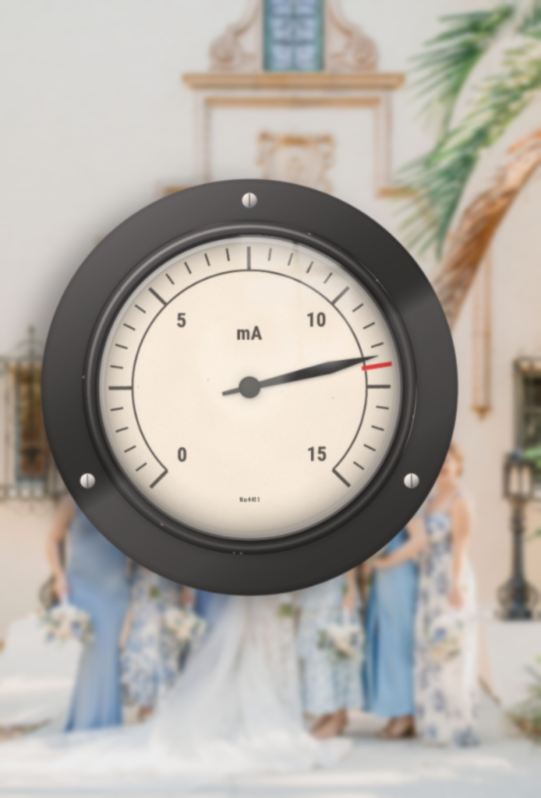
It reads 11.75; mA
